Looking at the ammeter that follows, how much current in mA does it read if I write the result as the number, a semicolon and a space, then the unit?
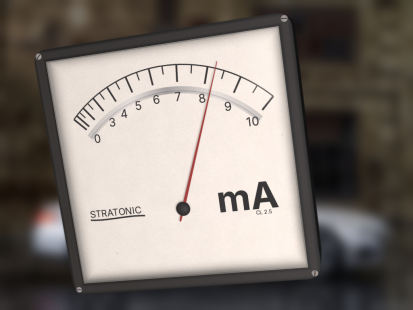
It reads 8.25; mA
